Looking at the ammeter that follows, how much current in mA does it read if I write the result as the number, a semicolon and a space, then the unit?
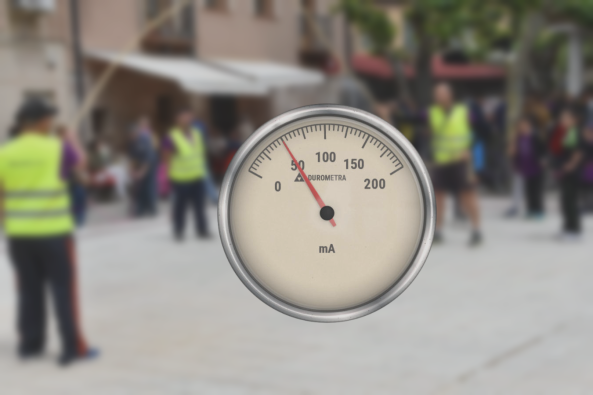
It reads 50; mA
